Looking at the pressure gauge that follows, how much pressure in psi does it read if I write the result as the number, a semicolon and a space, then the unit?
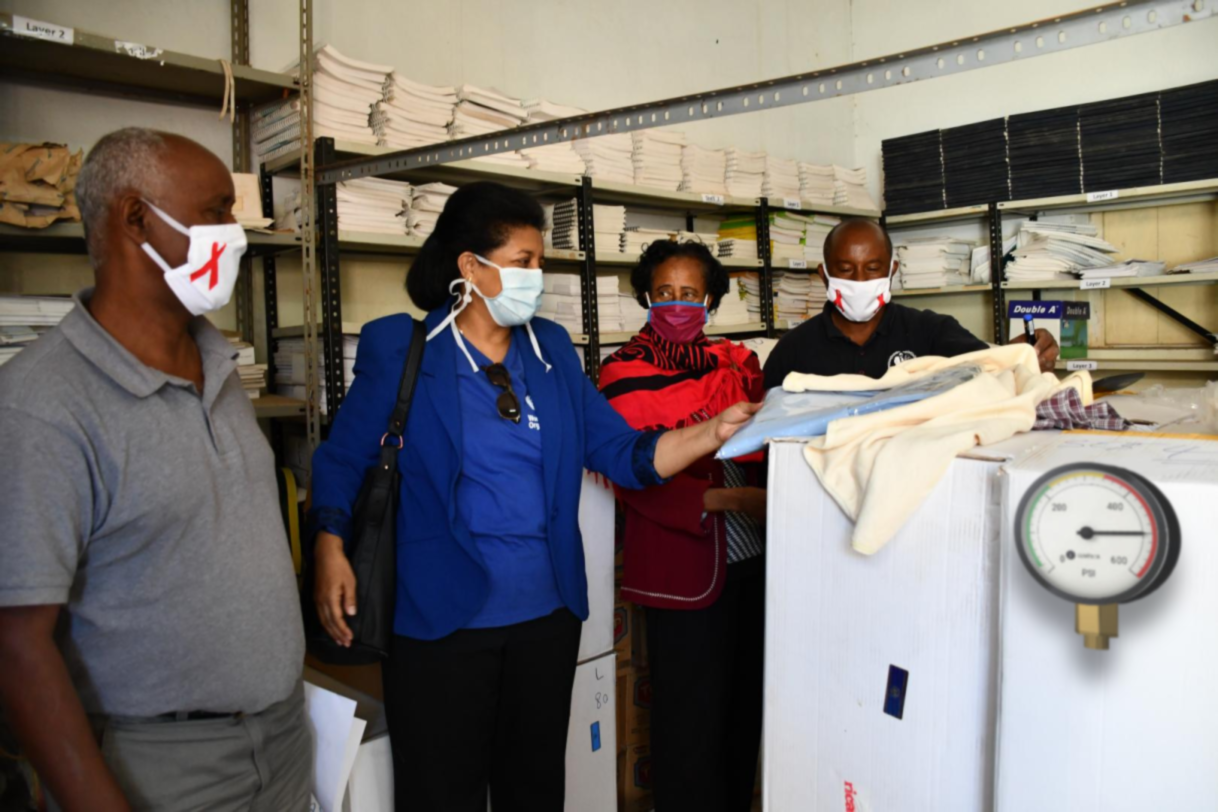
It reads 500; psi
